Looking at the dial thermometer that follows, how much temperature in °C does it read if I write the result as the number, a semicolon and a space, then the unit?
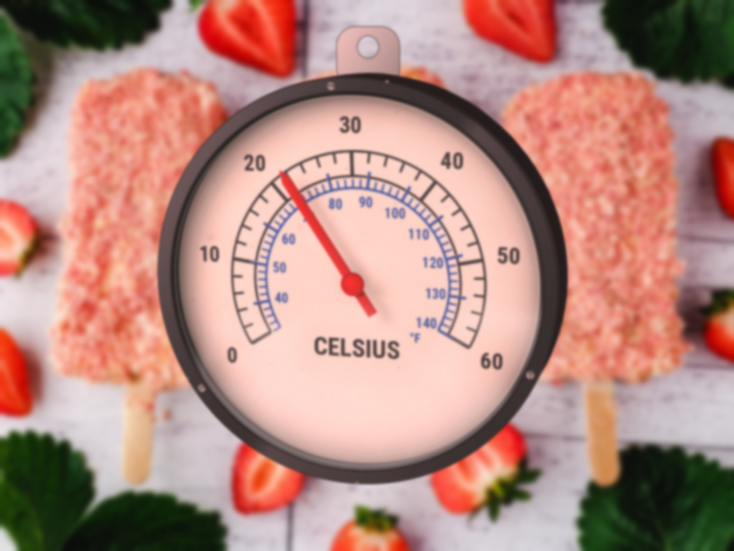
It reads 22; °C
